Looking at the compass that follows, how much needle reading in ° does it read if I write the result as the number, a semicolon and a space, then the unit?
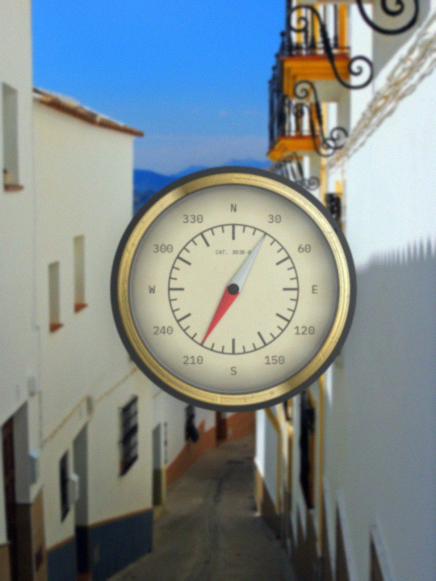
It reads 210; °
